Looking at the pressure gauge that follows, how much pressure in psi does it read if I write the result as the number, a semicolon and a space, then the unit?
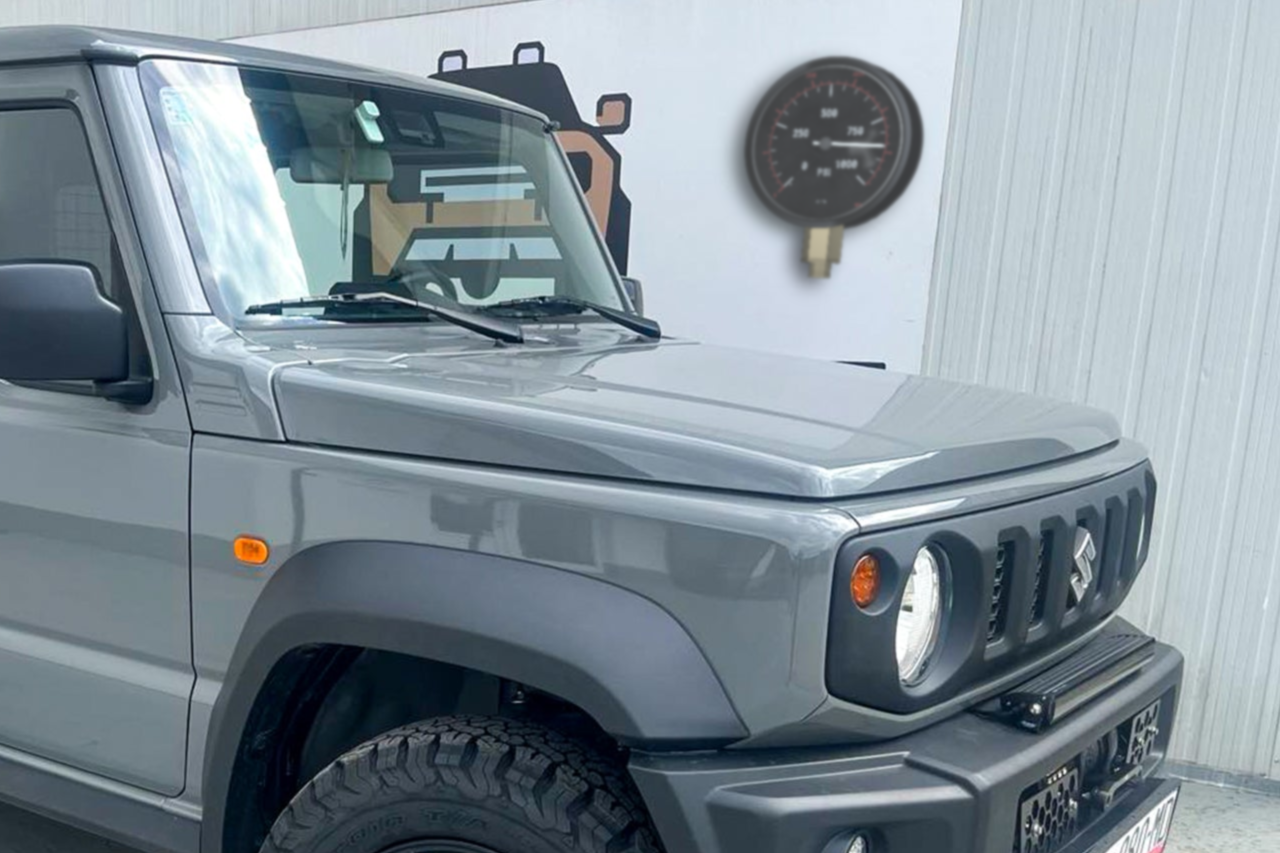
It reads 850; psi
